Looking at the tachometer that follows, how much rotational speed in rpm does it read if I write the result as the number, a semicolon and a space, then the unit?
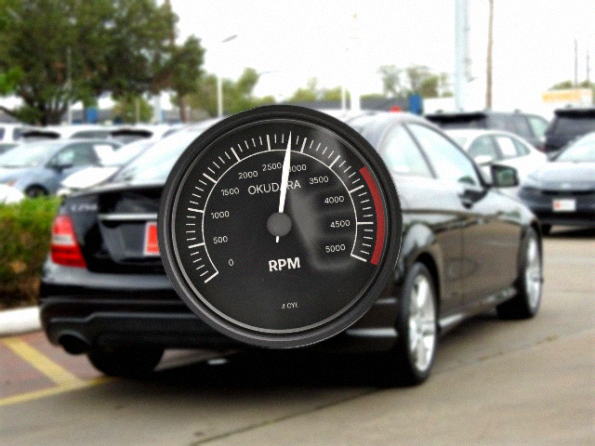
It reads 2800; rpm
